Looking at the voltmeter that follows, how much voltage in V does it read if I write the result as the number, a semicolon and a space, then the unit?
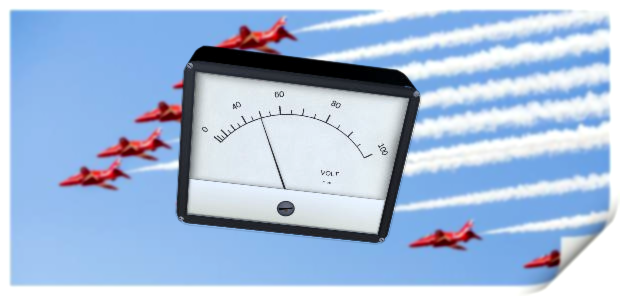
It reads 50; V
